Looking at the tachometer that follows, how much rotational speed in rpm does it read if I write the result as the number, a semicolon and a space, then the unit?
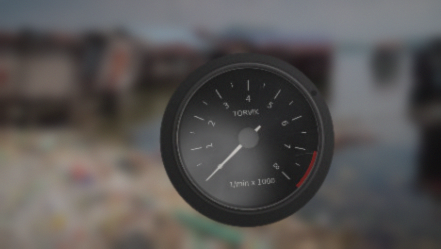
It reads 0; rpm
